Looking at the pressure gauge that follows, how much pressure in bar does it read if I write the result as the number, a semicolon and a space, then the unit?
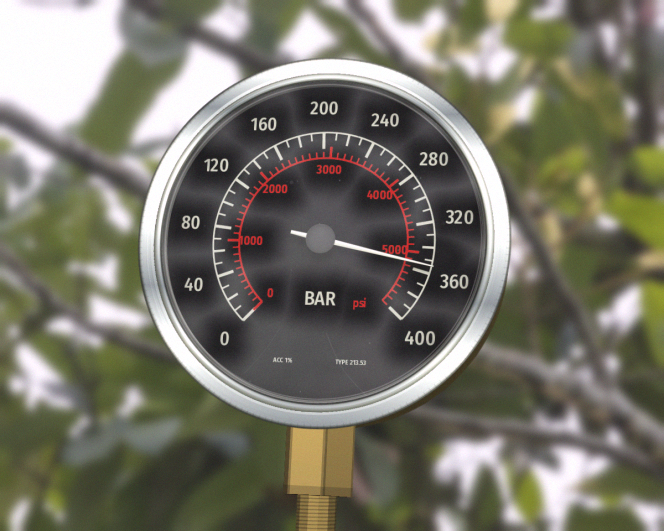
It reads 355; bar
